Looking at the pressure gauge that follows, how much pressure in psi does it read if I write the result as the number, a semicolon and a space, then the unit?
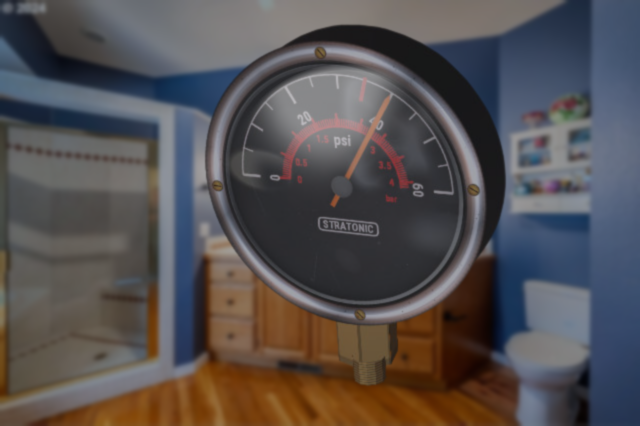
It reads 40; psi
